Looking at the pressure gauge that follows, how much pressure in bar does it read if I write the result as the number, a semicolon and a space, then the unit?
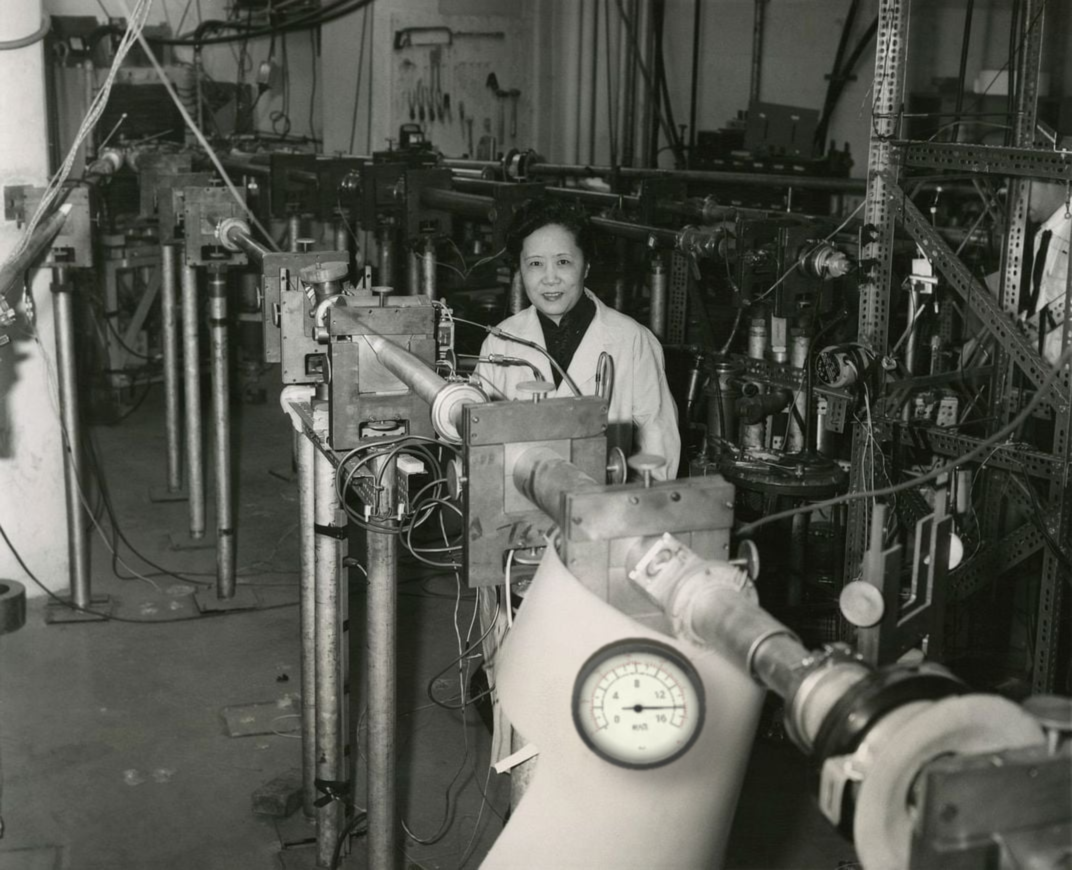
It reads 14; bar
